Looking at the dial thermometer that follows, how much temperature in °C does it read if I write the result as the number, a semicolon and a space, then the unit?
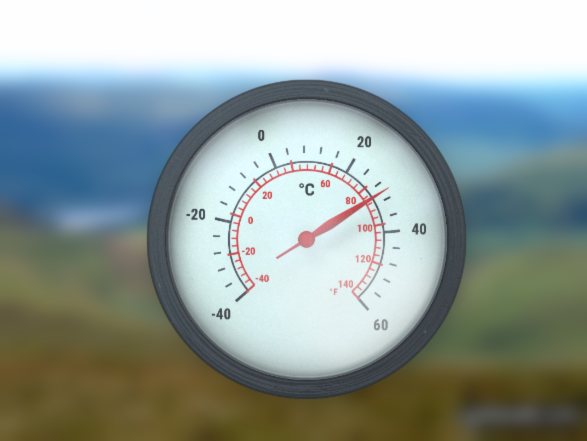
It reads 30; °C
